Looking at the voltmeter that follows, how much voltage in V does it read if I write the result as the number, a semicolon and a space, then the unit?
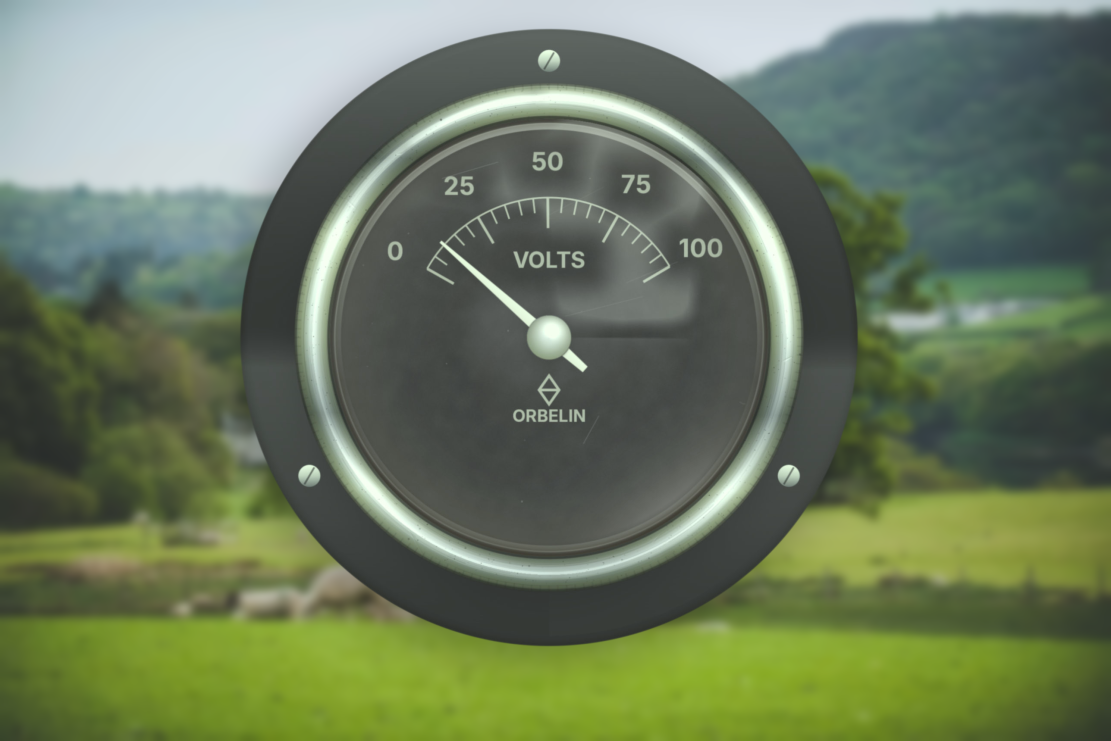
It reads 10; V
